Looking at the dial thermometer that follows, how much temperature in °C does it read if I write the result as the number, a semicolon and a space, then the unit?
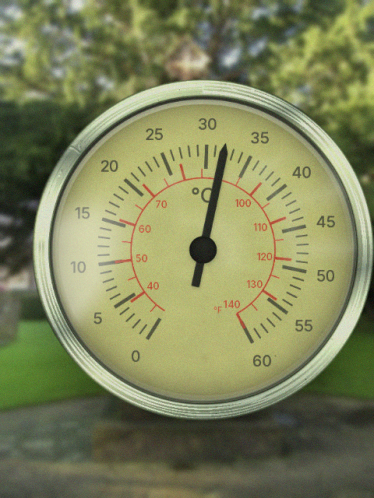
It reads 32; °C
